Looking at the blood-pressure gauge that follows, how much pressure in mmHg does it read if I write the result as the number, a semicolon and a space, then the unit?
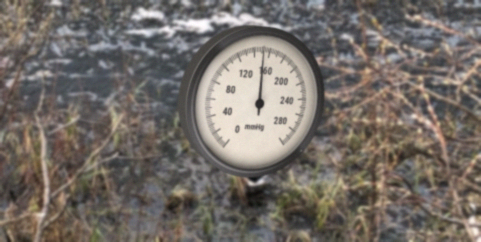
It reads 150; mmHg
